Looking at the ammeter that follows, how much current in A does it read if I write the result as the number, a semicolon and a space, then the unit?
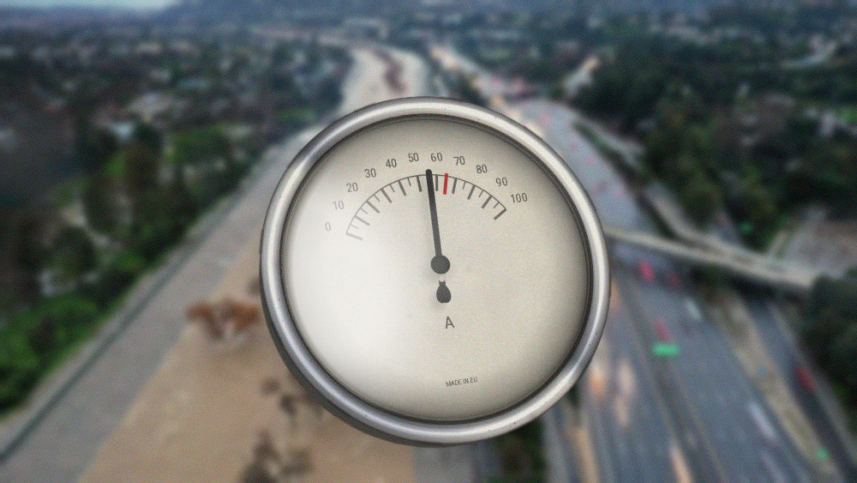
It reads 55; A
